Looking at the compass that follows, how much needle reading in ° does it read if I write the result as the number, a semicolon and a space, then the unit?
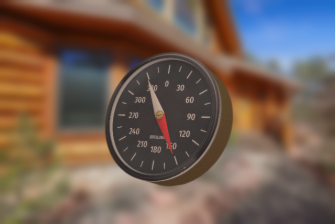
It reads 150; °
